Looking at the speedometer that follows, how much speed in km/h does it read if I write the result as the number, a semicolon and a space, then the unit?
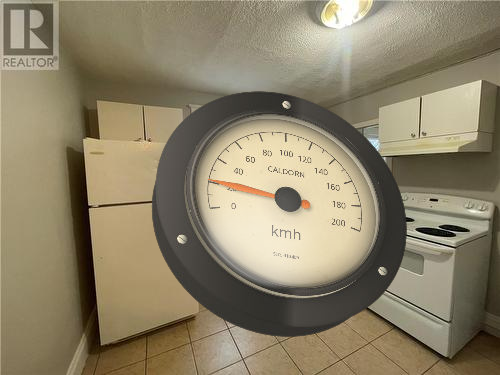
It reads 20; km/h
